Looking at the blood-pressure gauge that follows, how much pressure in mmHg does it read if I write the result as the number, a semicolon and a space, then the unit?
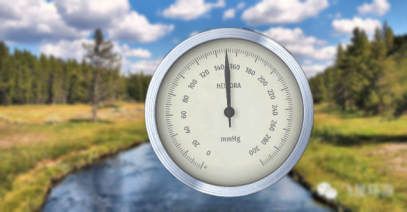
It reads 150; mmHg
